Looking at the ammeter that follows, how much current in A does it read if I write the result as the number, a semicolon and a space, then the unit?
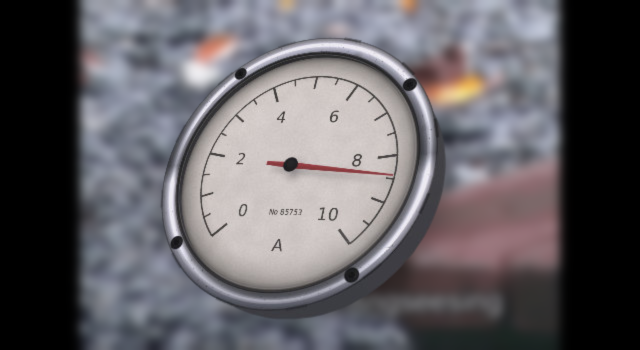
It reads 8.5; A
